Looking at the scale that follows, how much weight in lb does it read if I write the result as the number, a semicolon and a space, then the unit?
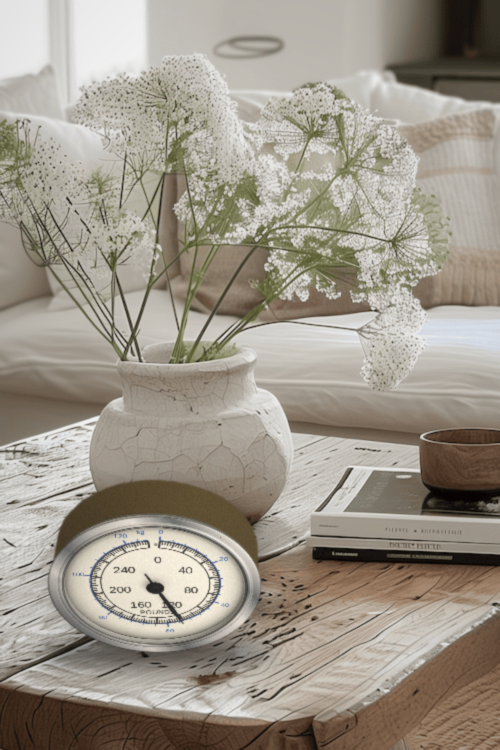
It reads 120; lb
